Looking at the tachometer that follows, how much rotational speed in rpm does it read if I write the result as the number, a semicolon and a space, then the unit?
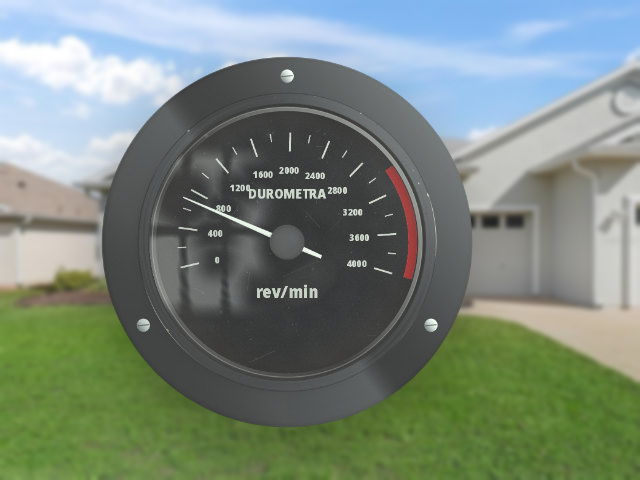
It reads 700; rpm
